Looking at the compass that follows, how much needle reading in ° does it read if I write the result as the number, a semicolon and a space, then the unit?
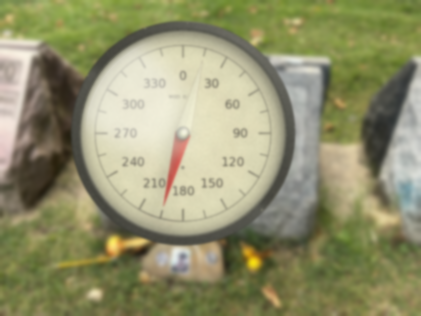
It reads 195; °
